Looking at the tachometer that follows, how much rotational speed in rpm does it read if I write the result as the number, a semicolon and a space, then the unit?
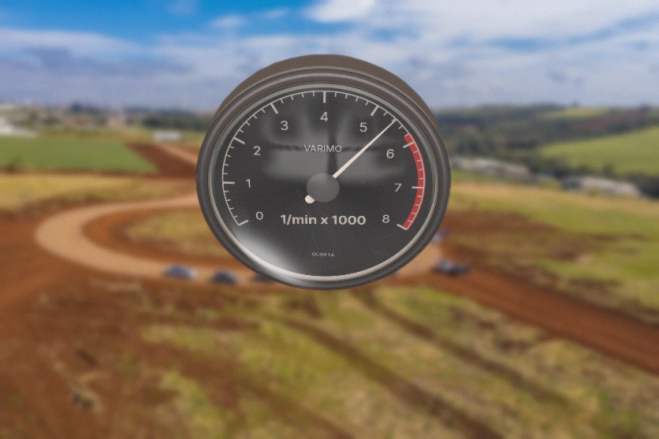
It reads 5400; rpm
